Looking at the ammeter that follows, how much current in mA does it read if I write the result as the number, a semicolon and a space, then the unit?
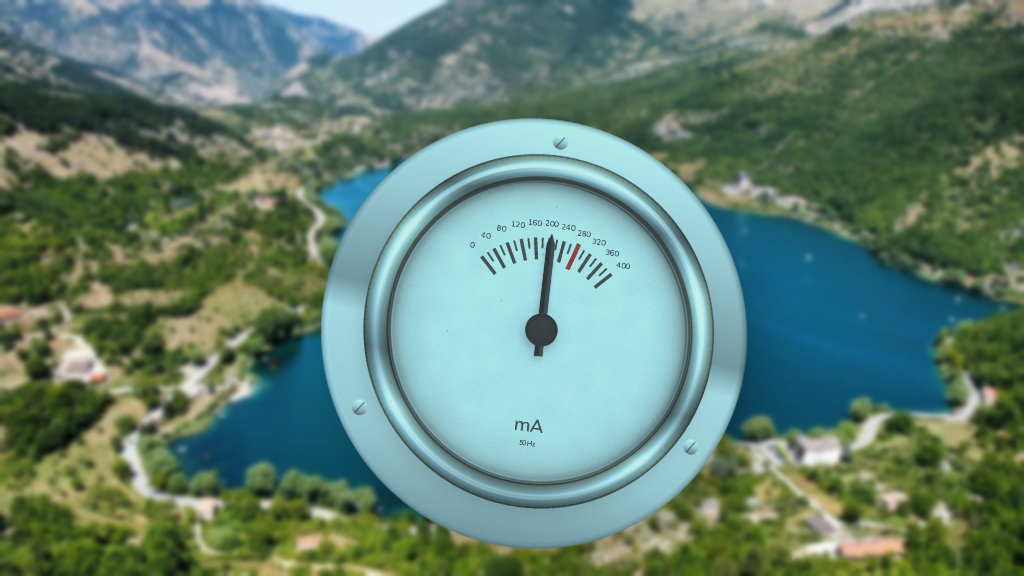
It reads 200; mA
